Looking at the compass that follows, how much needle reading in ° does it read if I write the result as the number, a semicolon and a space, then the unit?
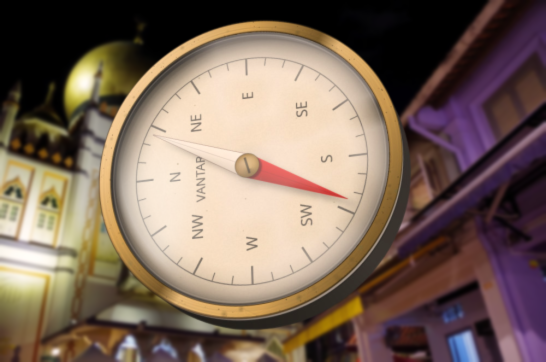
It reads 205; °
